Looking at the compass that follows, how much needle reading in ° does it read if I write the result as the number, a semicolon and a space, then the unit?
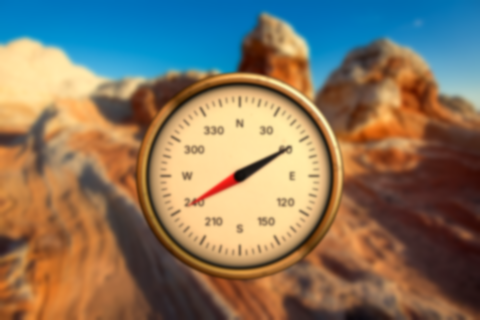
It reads 240; °
